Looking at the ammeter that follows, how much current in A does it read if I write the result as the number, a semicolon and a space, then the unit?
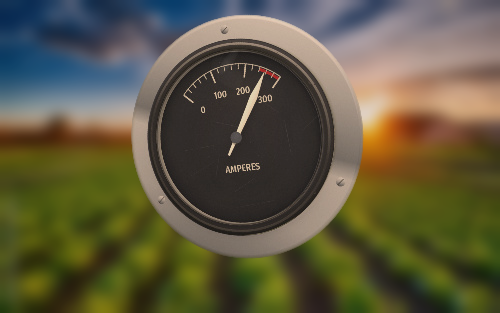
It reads 260; A
